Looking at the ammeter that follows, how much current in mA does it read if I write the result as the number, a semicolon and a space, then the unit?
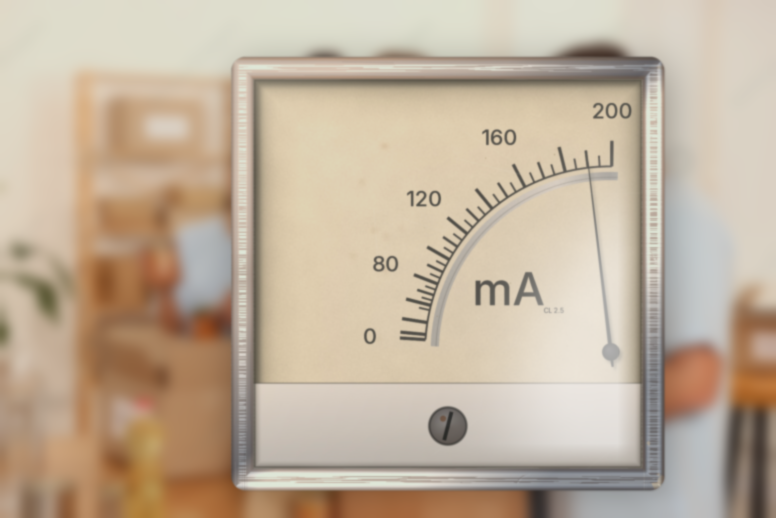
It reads 190; mA
